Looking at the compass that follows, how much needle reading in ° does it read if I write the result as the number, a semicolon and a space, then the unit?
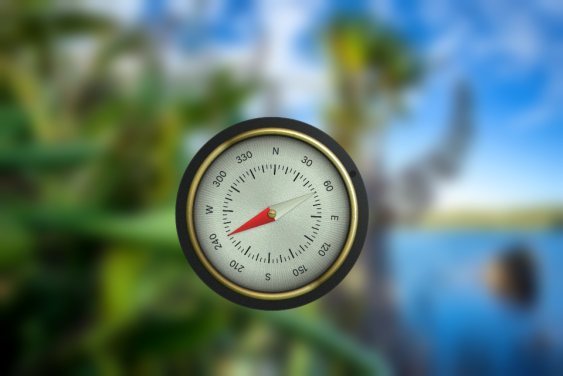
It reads 240; °
